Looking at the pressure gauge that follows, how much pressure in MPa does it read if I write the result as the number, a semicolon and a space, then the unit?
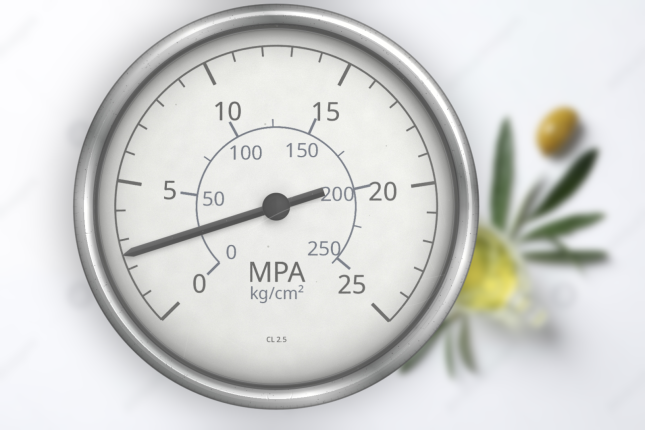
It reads 2.5; MPa
